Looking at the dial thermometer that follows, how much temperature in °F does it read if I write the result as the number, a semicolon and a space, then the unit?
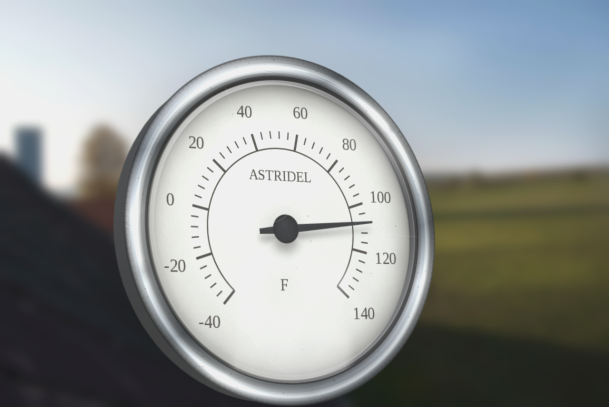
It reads 108; °F
